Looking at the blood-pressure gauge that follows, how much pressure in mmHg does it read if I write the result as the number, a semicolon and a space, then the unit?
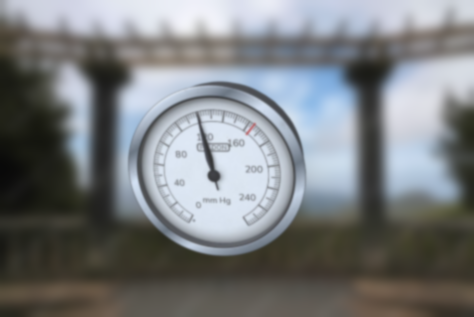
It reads 120; mmHg
